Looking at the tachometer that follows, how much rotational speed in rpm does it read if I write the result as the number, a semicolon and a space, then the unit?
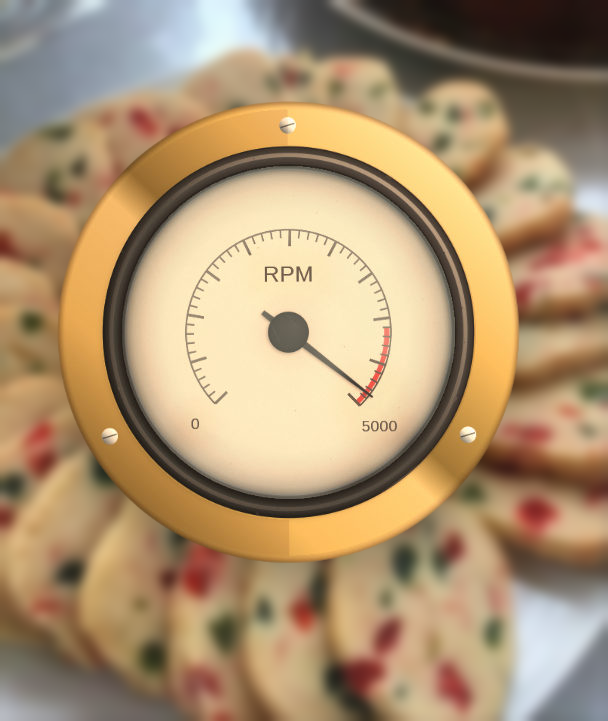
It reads 4850; rpm
